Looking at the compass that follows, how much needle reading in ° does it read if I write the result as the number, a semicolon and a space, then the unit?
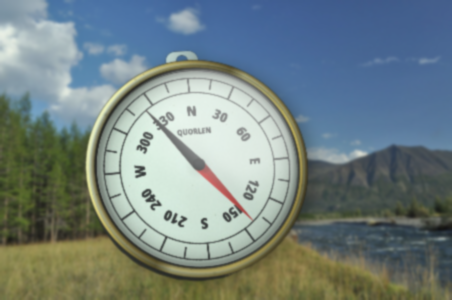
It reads 142.5; °
